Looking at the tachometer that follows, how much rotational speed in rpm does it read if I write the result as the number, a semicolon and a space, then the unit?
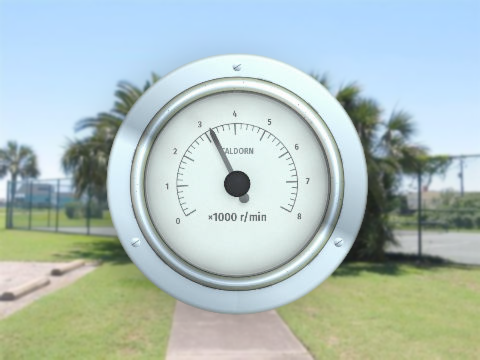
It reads 3200; rpm
